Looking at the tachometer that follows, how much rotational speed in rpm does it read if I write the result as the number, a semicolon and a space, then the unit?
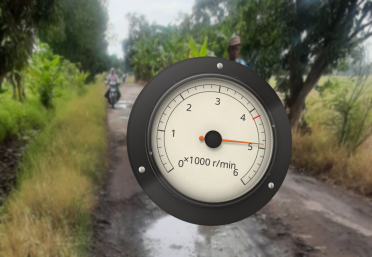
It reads 4900; rpm
